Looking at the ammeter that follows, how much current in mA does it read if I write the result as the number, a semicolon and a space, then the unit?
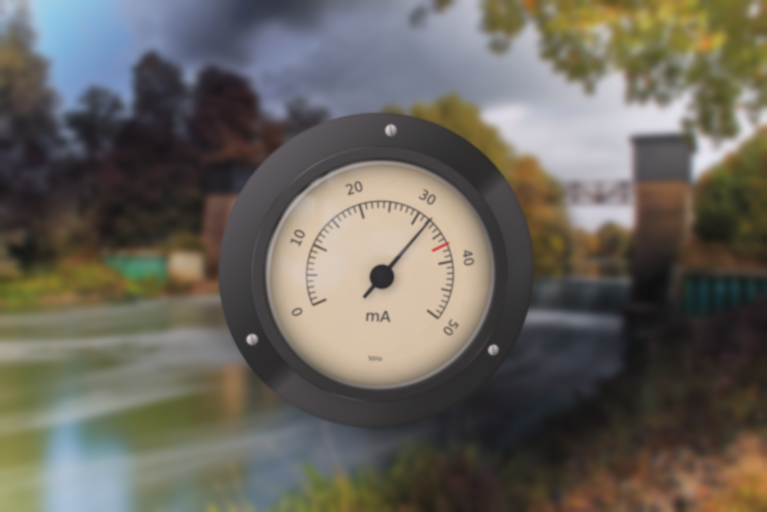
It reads 32; mA
